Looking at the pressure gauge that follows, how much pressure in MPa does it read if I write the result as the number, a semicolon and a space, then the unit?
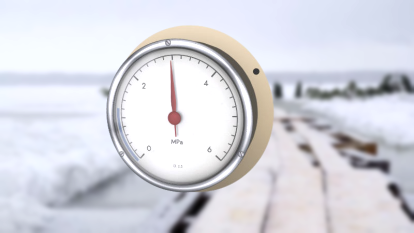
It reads 3; MPa
